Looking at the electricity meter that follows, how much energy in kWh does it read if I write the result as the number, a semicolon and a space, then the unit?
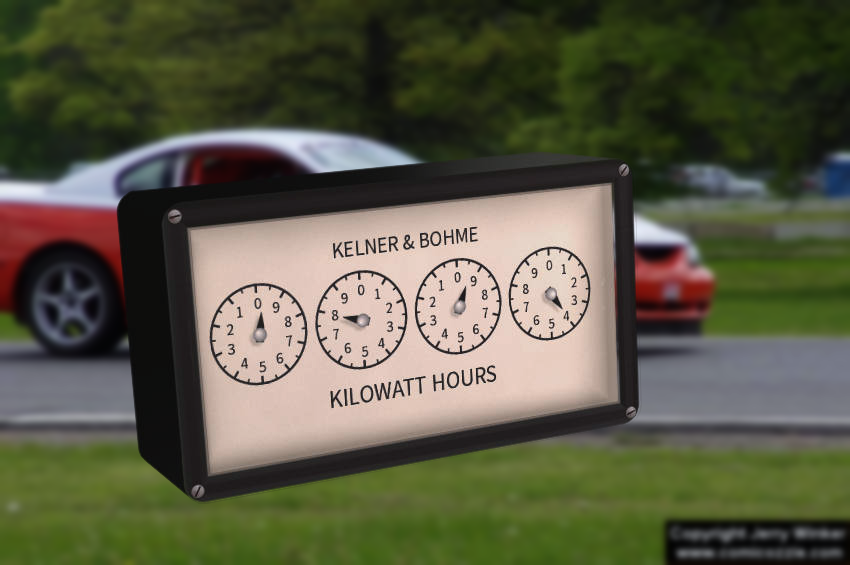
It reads 9794; kWh
